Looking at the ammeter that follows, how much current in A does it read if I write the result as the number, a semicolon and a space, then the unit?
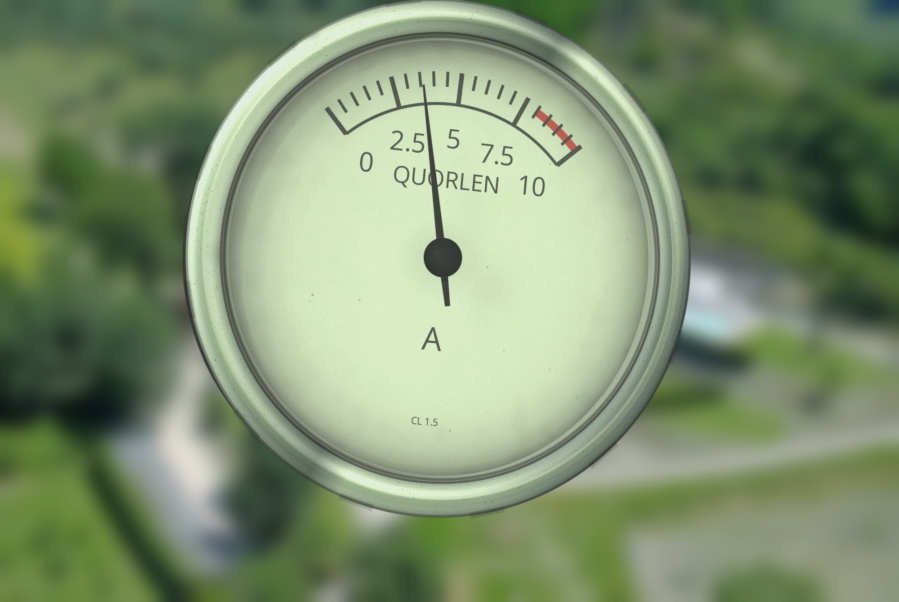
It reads 3.5; A
